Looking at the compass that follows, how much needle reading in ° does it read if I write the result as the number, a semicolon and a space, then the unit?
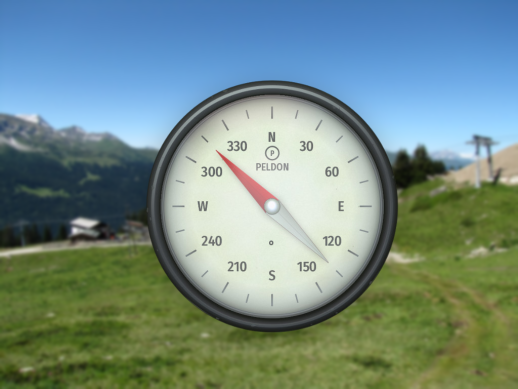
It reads 315; °
